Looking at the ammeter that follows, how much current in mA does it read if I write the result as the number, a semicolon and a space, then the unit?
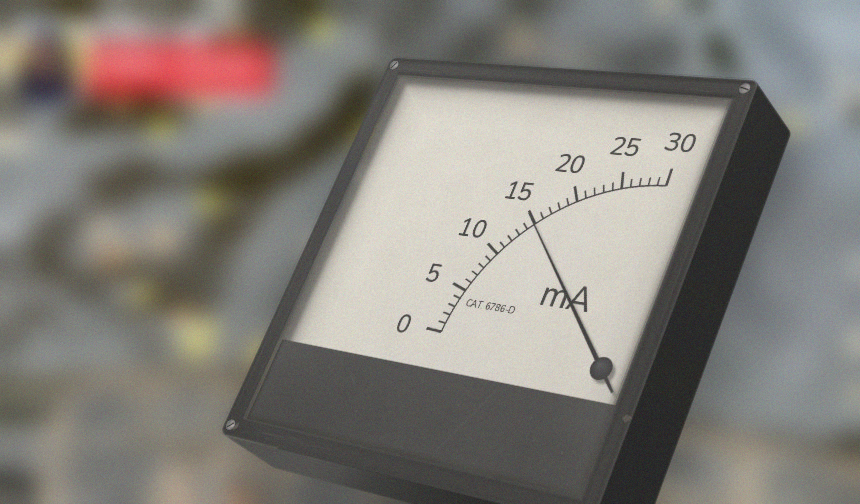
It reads 15; mA
